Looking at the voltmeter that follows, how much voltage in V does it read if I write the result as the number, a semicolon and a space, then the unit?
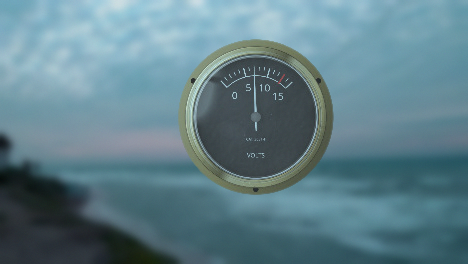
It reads 7; V
